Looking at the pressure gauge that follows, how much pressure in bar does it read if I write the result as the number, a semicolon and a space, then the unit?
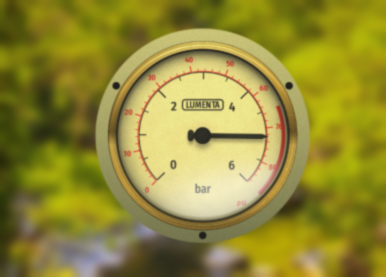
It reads 5; bar
